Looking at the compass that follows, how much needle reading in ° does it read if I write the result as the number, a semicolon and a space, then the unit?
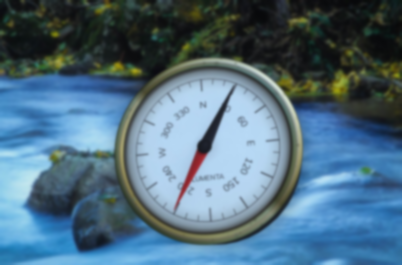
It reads 210; °
